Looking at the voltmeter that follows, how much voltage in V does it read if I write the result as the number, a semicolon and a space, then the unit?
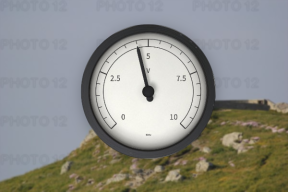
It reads 4.5; V
